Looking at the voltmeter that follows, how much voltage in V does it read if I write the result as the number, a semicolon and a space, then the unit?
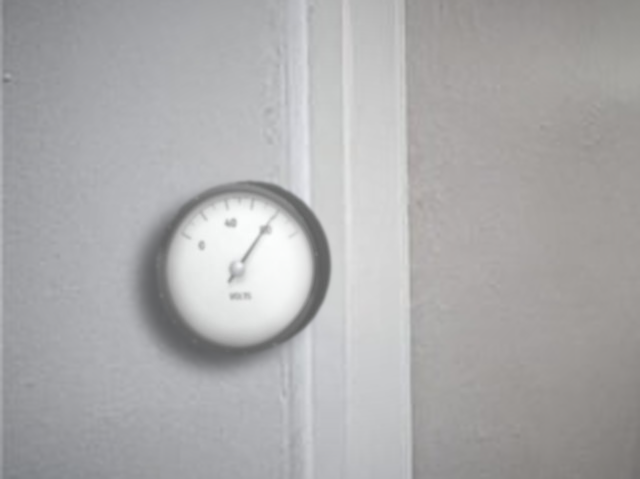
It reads 80; V
